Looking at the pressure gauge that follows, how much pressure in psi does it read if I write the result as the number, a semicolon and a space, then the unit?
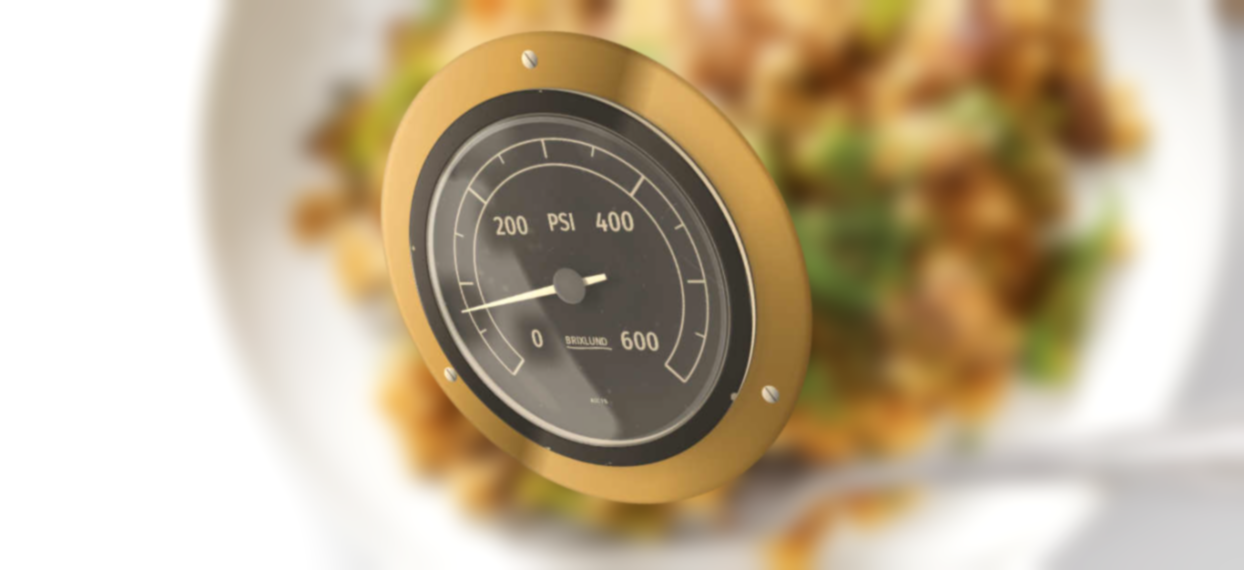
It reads 75; psi
